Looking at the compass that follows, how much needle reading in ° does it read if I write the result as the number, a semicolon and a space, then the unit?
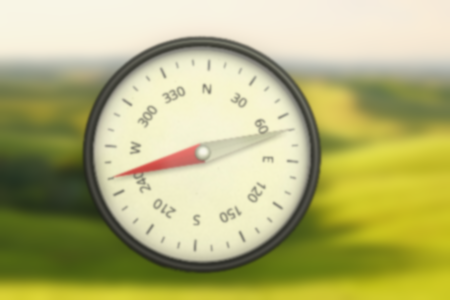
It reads 250; °
